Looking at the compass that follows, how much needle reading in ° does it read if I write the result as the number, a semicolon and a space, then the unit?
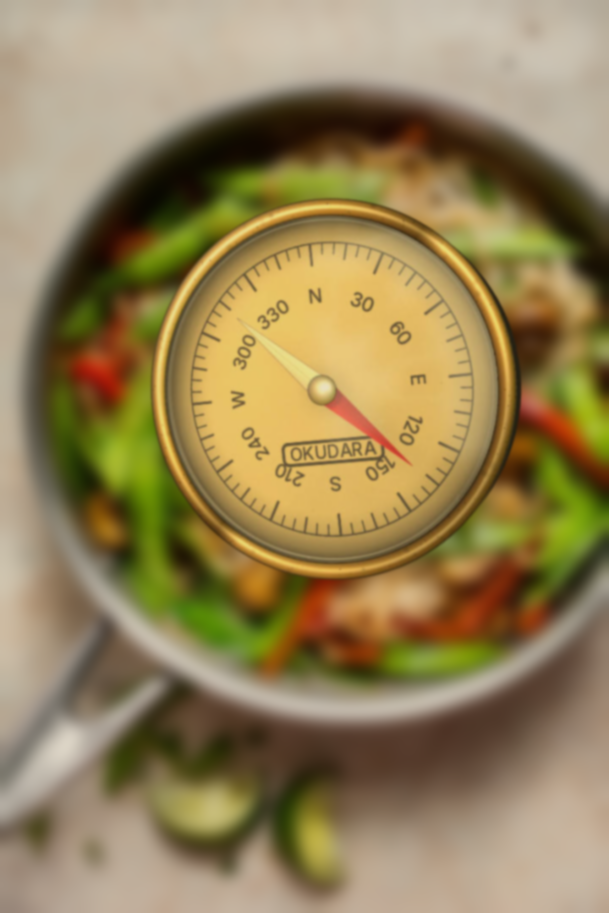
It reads 135; °
